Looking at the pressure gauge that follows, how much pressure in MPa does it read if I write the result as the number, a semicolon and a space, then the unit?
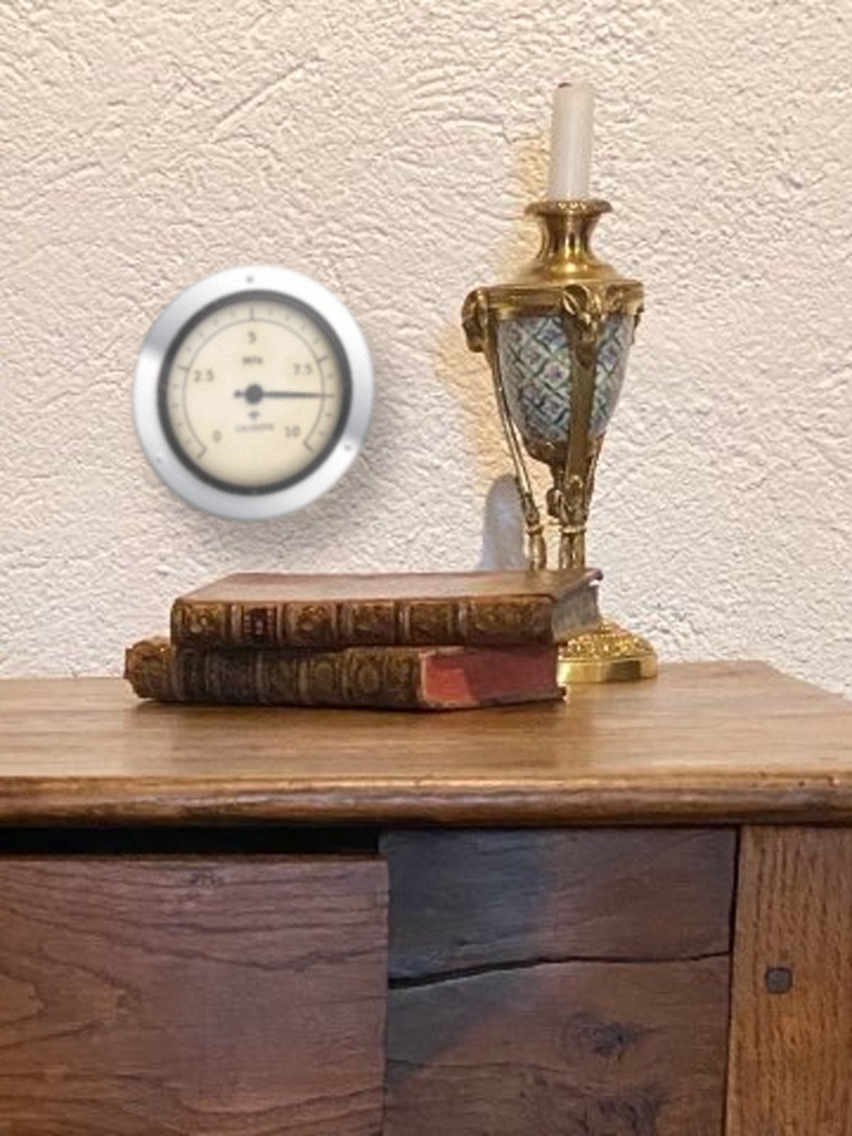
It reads 8.5; MPa
